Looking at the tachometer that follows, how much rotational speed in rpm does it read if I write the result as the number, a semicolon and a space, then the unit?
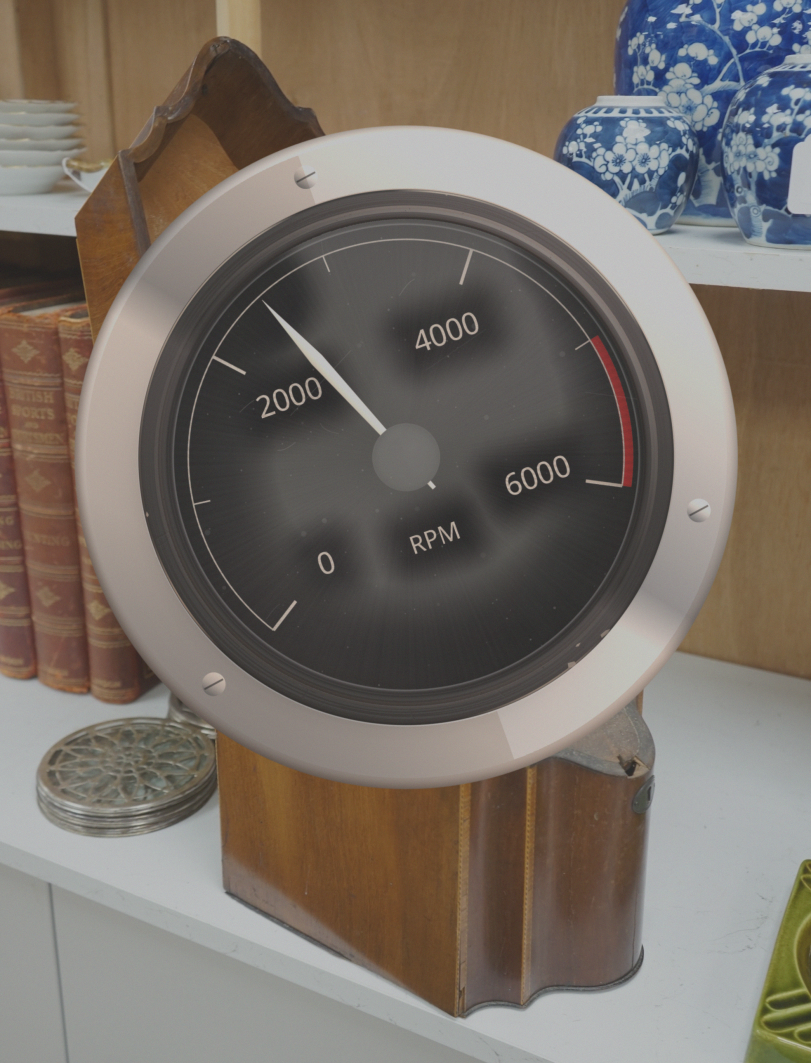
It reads 2500; rpm
